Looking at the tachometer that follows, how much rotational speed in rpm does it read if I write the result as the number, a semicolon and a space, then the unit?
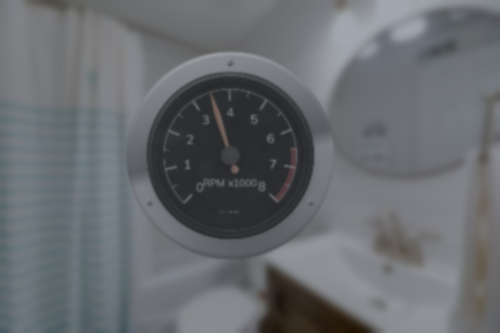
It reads 3500; rpm
